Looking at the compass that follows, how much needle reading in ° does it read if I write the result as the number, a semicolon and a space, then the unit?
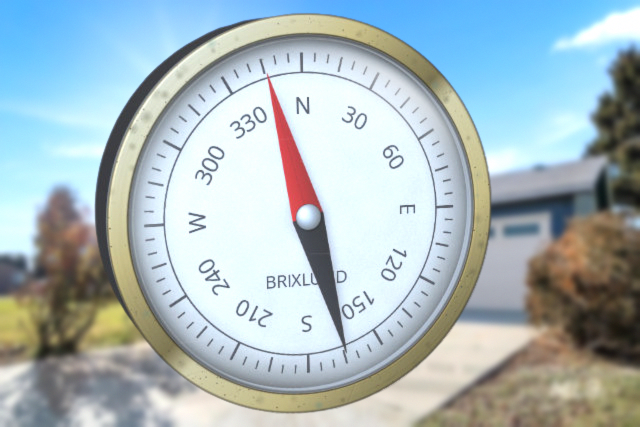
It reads 345; °
